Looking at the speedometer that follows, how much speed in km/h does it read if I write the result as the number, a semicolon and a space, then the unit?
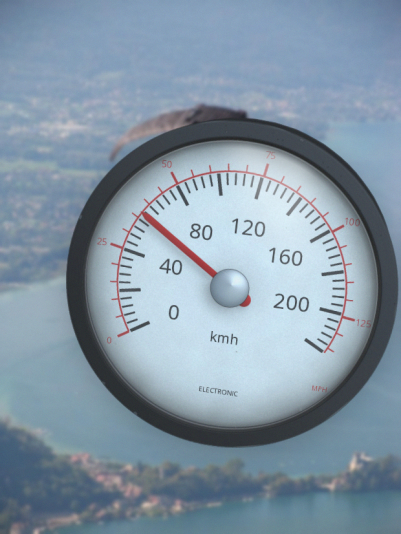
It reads 60; km/h
